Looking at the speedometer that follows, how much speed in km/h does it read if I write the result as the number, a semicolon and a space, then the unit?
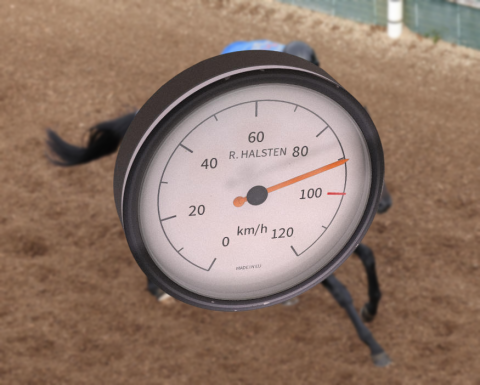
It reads 90; km/h
